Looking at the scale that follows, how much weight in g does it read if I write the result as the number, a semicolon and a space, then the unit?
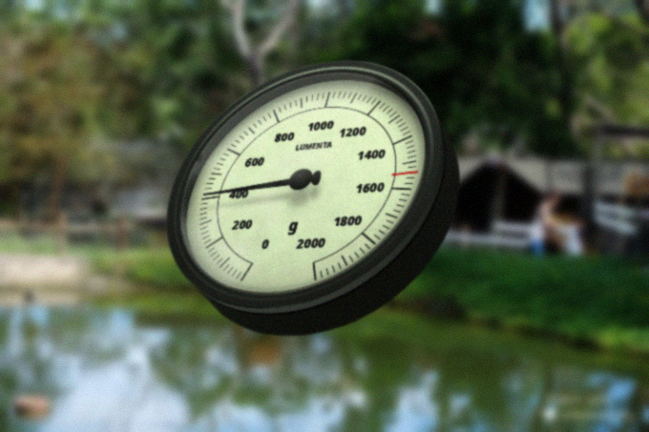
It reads 400; g
